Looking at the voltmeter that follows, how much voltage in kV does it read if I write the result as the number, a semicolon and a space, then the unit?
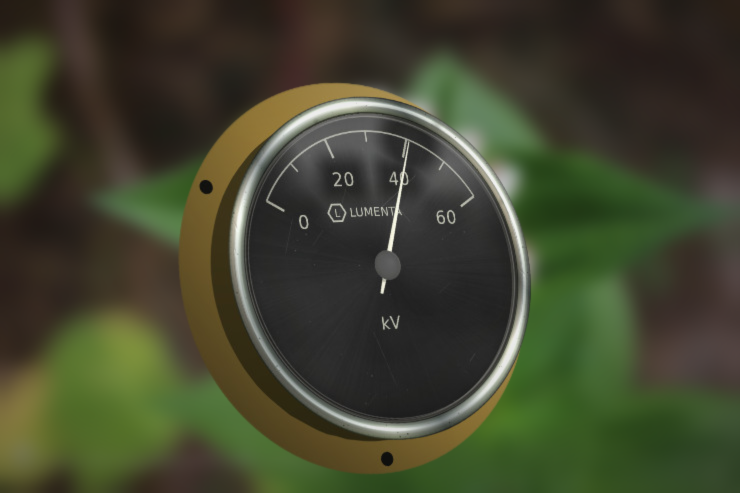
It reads 40; kV
